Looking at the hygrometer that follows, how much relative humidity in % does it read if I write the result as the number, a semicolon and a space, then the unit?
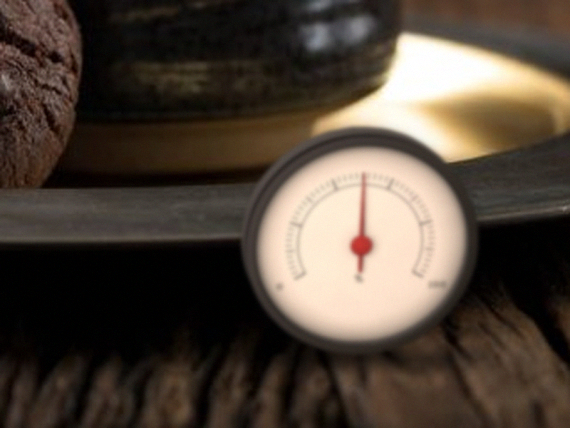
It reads 50; %
